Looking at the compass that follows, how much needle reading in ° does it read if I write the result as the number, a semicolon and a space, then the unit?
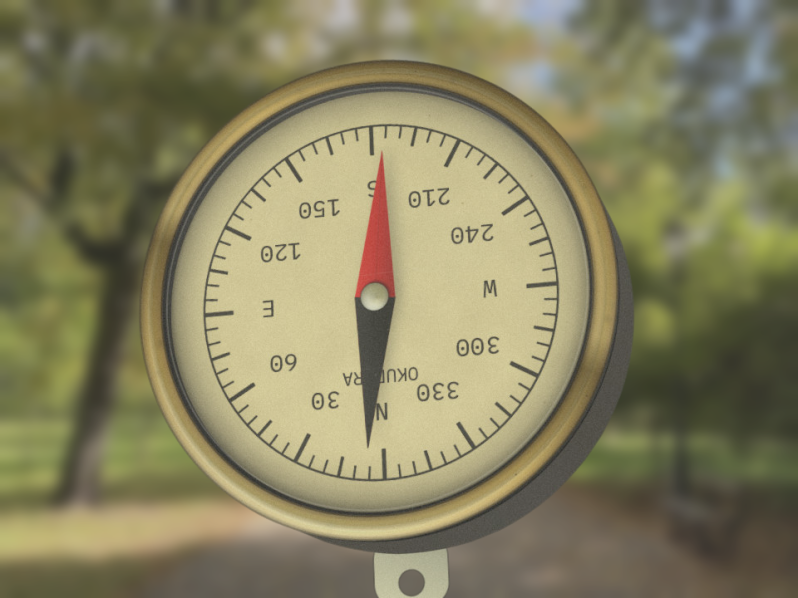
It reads 185; °
